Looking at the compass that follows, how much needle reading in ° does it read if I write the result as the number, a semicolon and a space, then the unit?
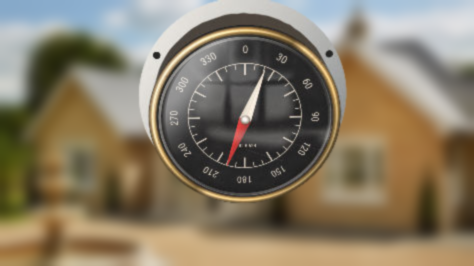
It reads 200; °
